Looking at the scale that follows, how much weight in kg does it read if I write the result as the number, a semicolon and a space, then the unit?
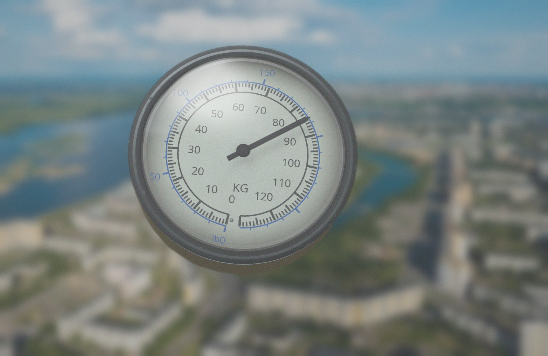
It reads 85; kg
